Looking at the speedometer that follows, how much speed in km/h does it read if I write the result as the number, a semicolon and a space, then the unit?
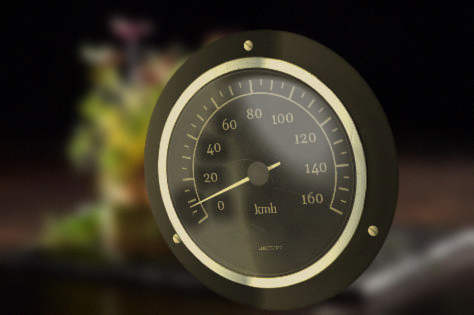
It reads 7.5; km/h
